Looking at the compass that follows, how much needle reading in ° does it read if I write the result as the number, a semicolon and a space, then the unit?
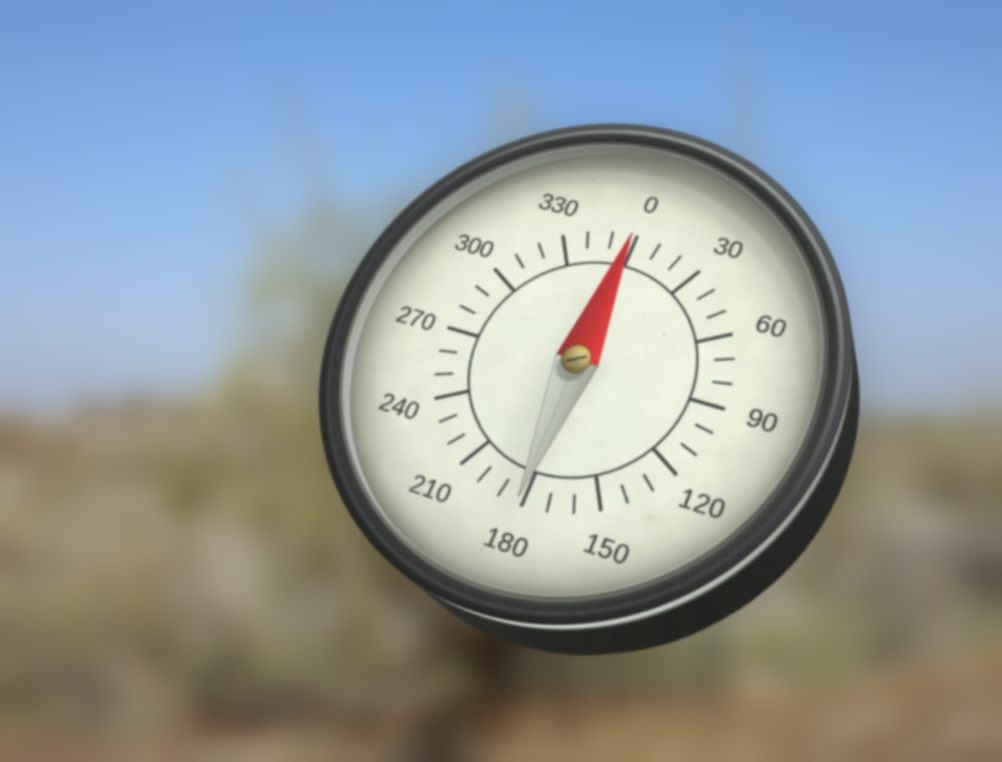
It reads 0; °
